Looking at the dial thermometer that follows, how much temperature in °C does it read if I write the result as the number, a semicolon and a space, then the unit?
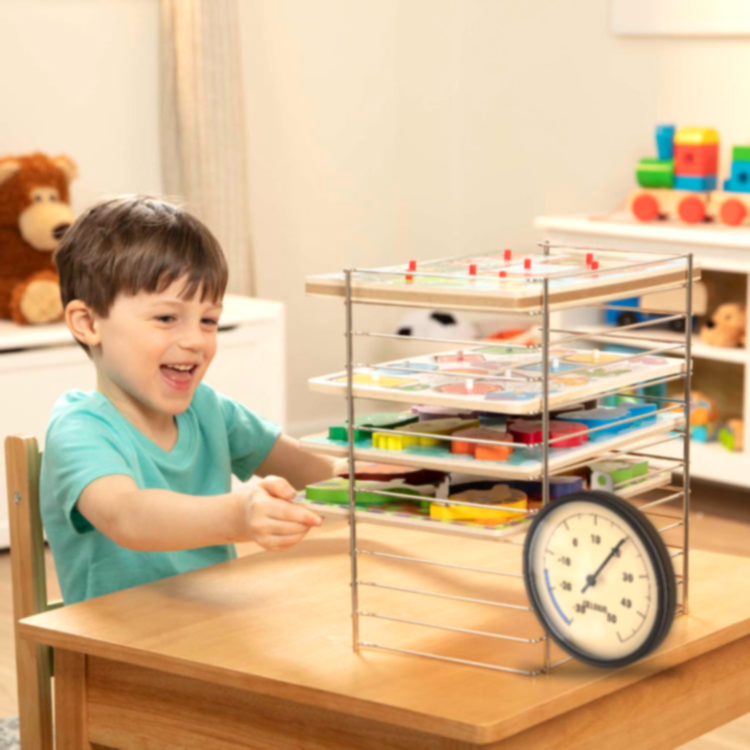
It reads 20; °C
